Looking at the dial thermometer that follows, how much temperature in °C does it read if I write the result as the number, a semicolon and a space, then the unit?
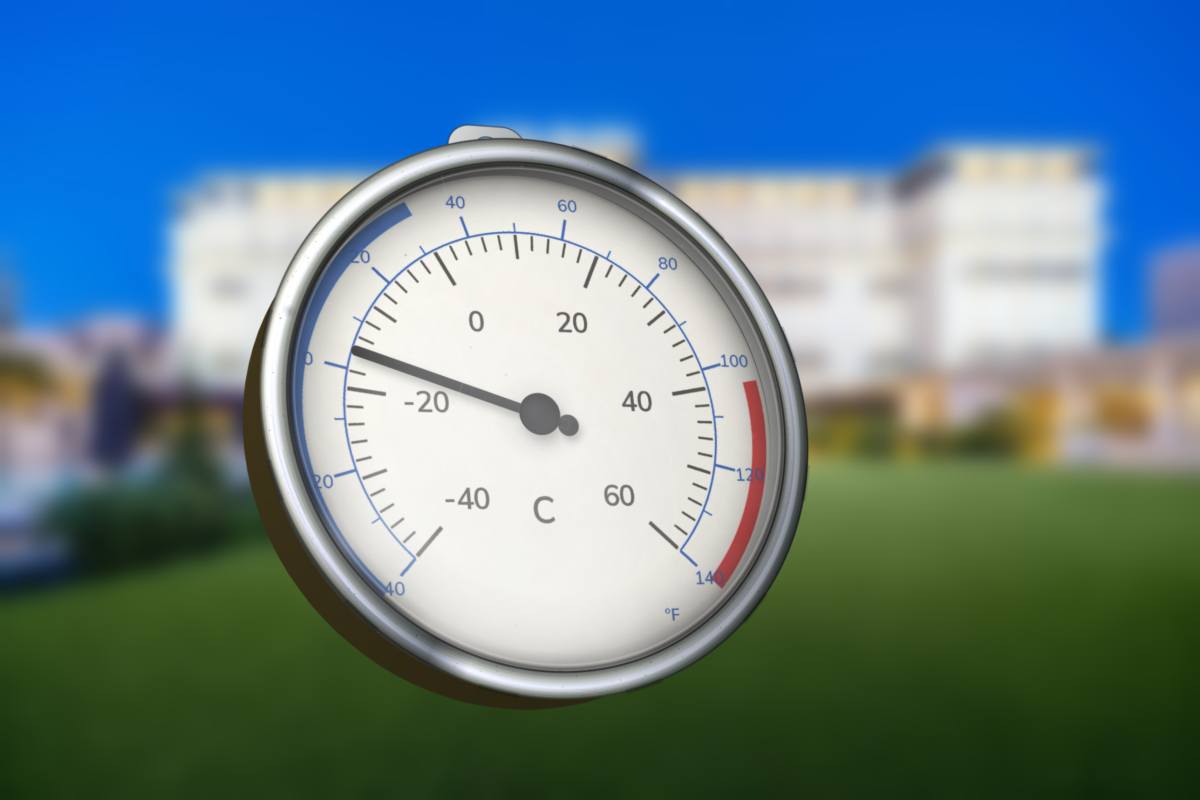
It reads -16; °C
